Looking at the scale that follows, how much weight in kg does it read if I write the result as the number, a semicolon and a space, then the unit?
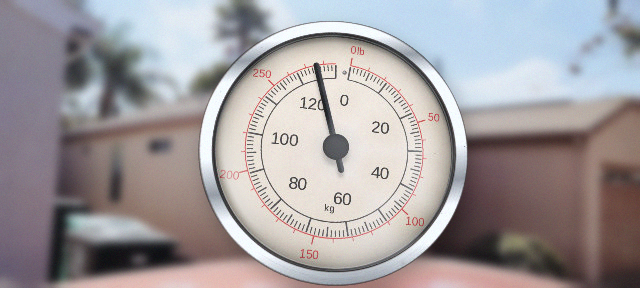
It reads 125; kg
